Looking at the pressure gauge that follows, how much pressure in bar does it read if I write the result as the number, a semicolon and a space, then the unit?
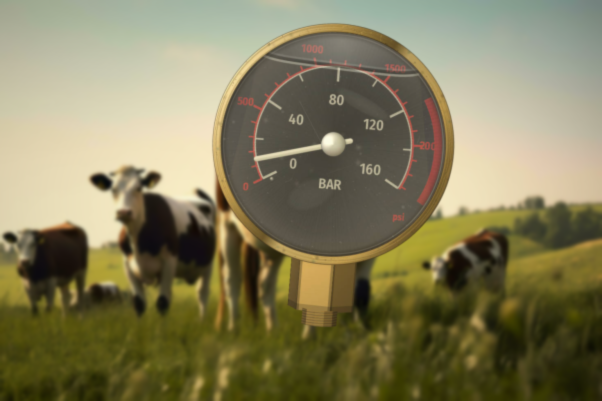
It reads 10; bar
